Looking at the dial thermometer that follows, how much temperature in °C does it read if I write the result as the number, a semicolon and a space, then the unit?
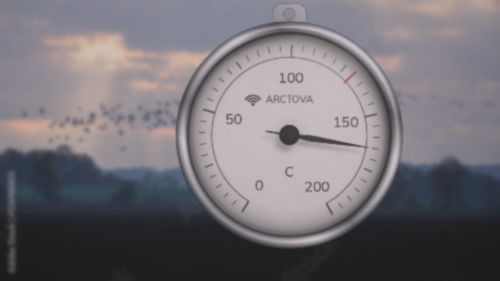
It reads 165; °C
